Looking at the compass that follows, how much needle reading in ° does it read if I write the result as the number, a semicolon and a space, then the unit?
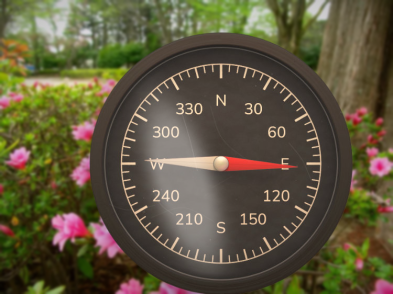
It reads 92.5; °
